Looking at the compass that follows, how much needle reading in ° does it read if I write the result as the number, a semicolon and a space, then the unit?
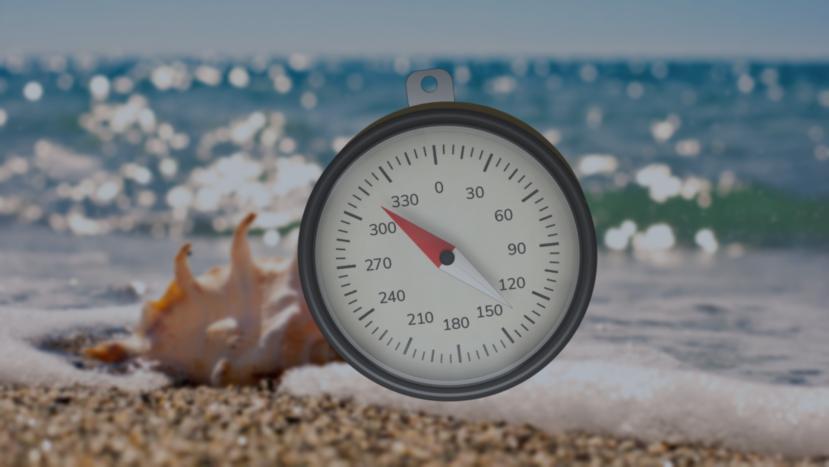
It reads 315; °
